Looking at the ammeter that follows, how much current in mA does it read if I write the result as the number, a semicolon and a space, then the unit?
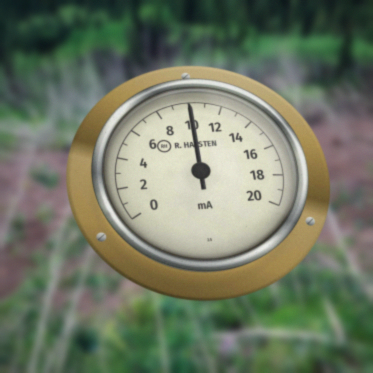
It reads 10; mA
